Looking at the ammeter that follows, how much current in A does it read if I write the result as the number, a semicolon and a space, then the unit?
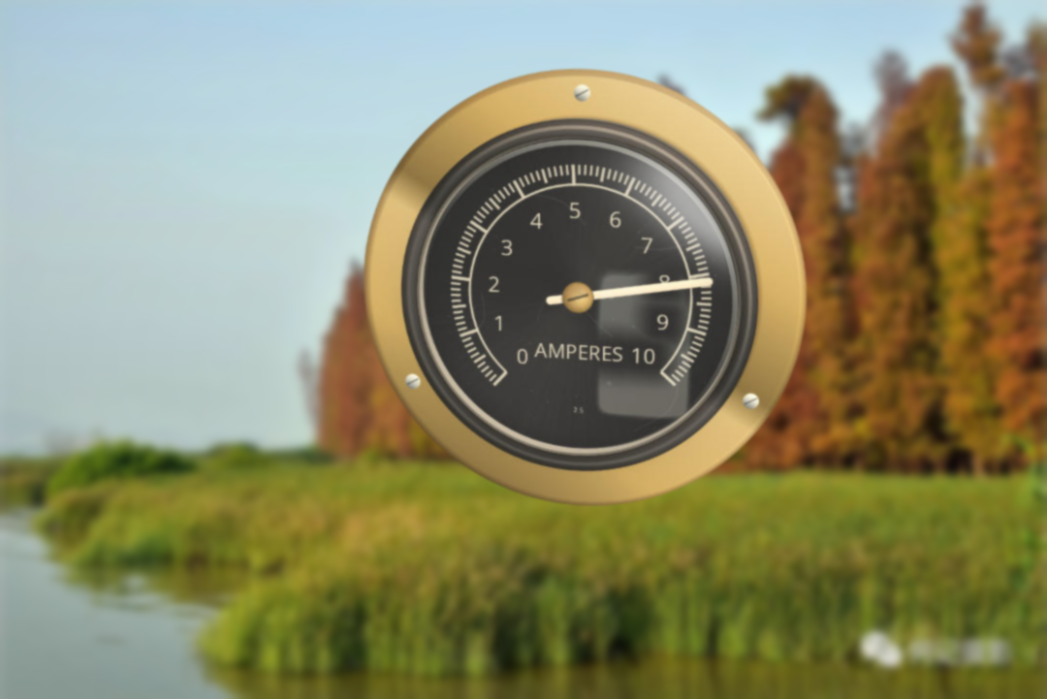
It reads 8.1; A
